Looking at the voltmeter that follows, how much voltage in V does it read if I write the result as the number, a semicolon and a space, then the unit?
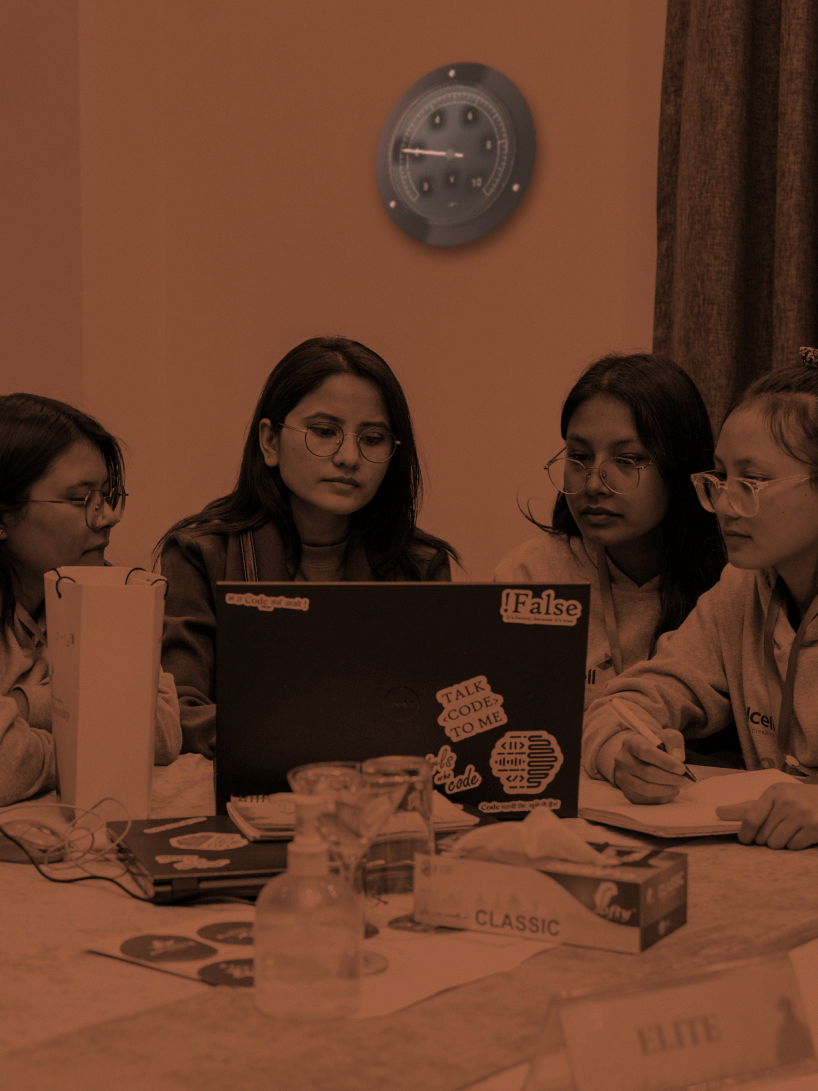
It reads 2; V
